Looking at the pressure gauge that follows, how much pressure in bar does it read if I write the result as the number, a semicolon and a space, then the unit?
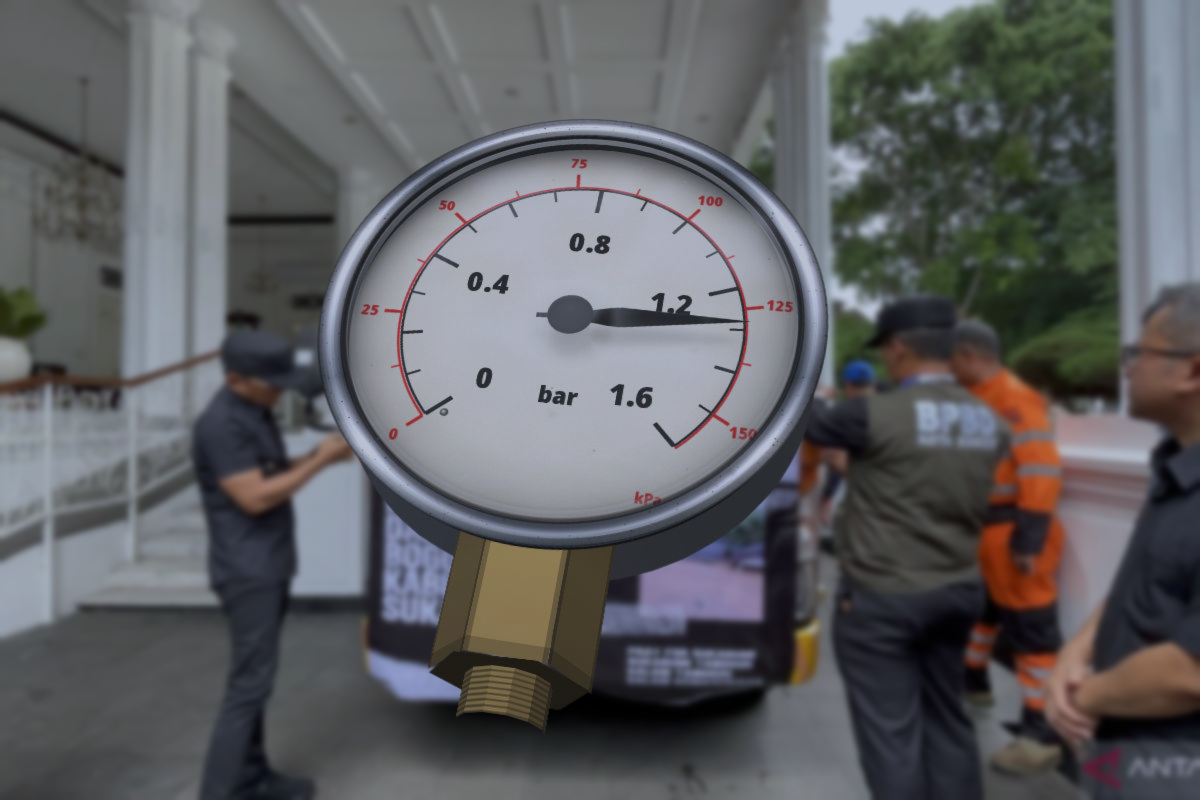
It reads 1.3; bar
